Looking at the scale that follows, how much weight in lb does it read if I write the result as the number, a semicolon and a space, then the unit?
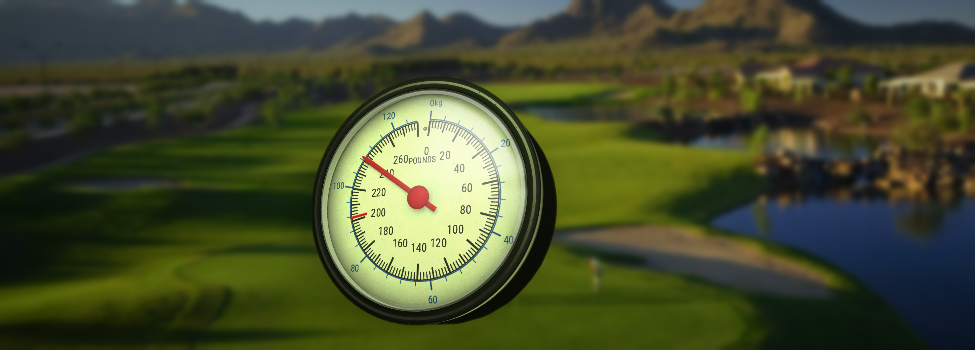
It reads 240; lb
